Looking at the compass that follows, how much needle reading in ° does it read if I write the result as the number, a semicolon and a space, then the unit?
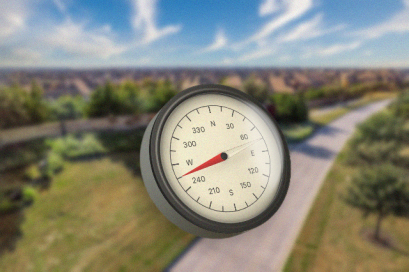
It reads 255; °
